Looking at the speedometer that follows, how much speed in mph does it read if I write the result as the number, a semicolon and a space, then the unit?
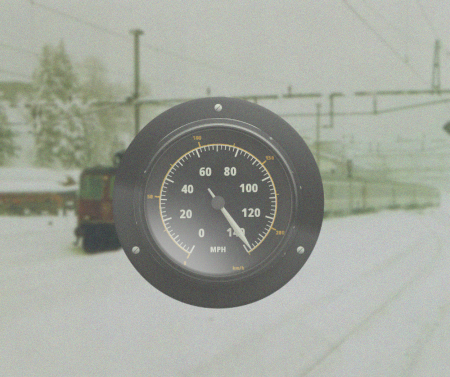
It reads 138; mph
